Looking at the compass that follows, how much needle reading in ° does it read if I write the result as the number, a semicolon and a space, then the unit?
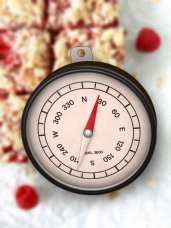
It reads 22.5; °
